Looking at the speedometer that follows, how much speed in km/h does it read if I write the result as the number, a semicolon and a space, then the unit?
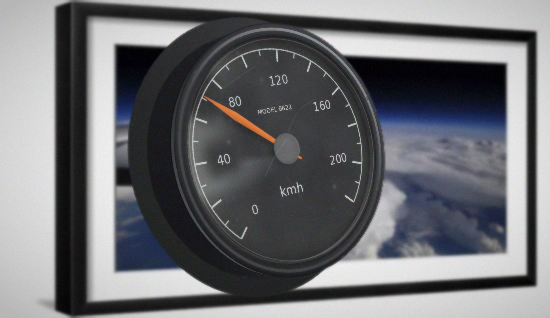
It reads 70; km/h
